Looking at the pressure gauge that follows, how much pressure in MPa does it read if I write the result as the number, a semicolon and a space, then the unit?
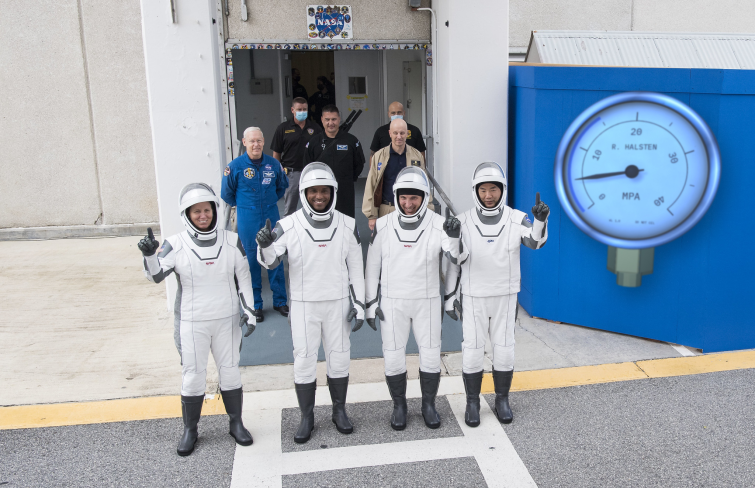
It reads 5; MPa
